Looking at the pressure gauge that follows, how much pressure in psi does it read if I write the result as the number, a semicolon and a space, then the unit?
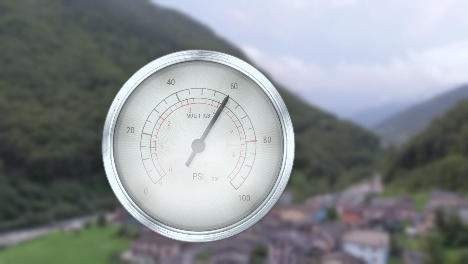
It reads 60; psi
